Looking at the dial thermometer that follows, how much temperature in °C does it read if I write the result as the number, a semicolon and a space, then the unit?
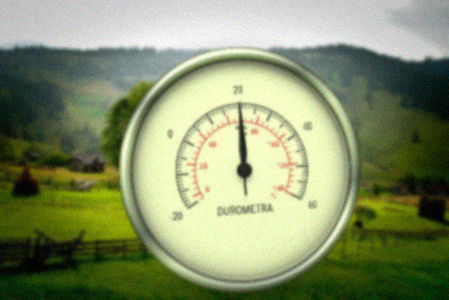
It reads 20; °C
